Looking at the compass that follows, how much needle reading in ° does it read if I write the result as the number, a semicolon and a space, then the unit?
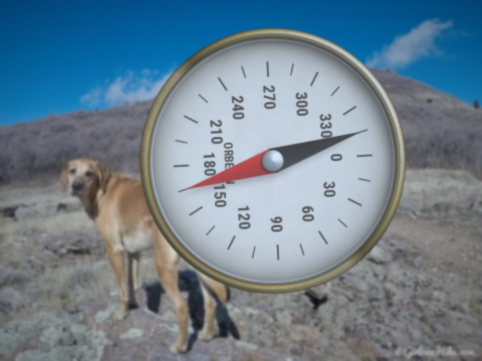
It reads 165; °
